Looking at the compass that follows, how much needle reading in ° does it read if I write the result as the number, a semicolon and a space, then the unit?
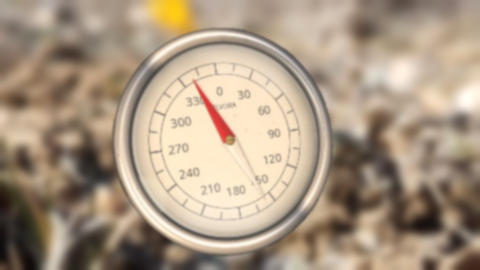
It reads 337.5; °
